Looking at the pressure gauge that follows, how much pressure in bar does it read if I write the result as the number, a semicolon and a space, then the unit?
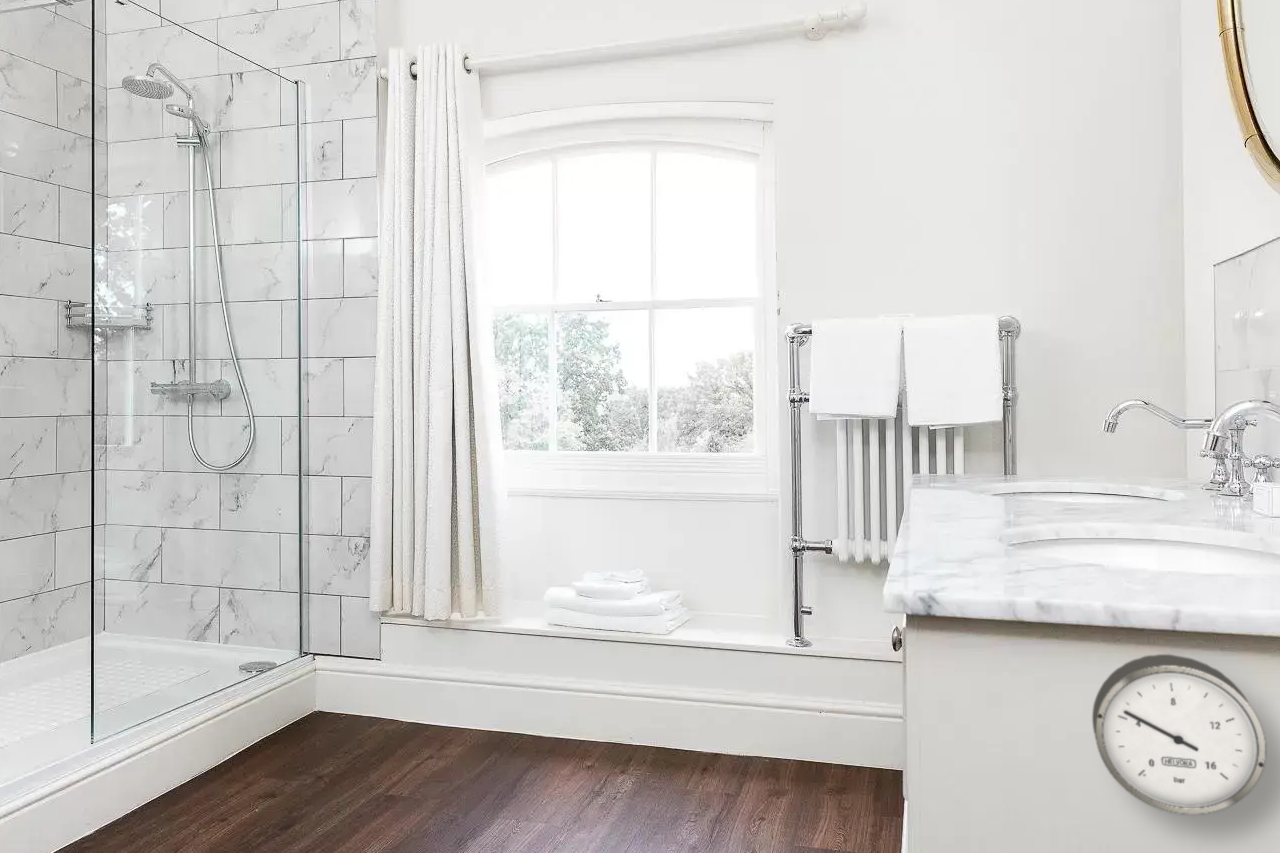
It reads 4.5; bar
